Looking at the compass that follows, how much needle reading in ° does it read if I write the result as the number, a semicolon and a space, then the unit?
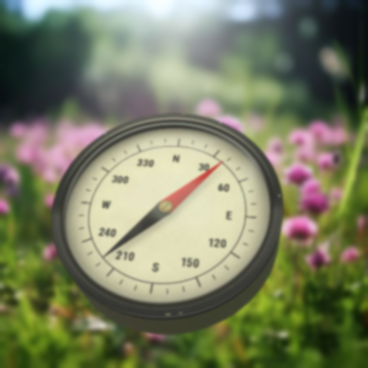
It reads 40; °
